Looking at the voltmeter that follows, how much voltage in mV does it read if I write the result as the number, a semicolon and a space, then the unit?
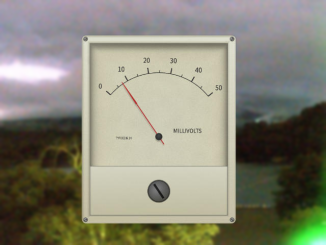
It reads 7.5; mV
